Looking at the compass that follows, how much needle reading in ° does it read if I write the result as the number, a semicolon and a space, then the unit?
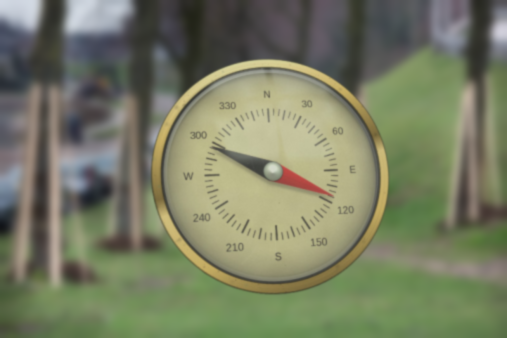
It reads 115; °
